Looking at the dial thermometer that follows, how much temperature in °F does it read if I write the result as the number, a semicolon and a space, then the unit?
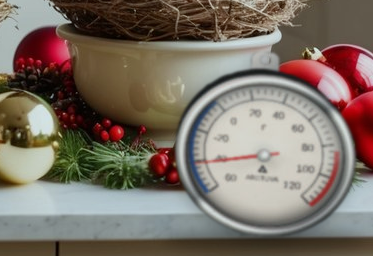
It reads -40; °F
